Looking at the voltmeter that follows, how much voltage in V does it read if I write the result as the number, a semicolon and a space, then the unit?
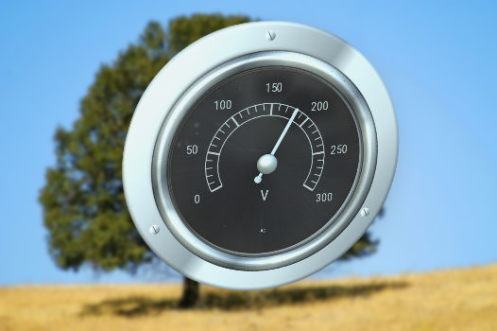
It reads 180; V
